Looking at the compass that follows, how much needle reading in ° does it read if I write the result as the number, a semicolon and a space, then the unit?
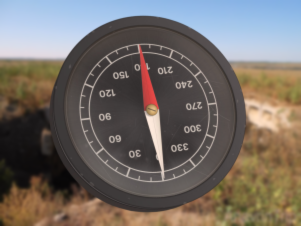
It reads 180; °
